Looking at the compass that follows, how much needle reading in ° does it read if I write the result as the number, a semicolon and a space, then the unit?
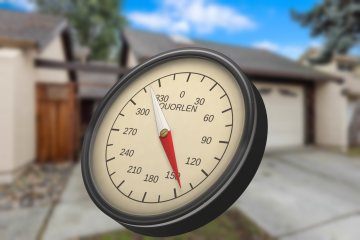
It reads 142.5; °
